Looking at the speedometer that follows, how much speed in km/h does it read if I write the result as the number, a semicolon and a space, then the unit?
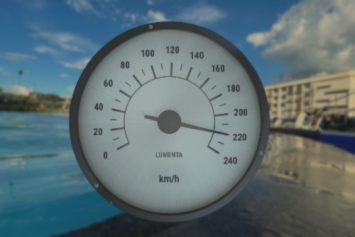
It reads 220; km/h
